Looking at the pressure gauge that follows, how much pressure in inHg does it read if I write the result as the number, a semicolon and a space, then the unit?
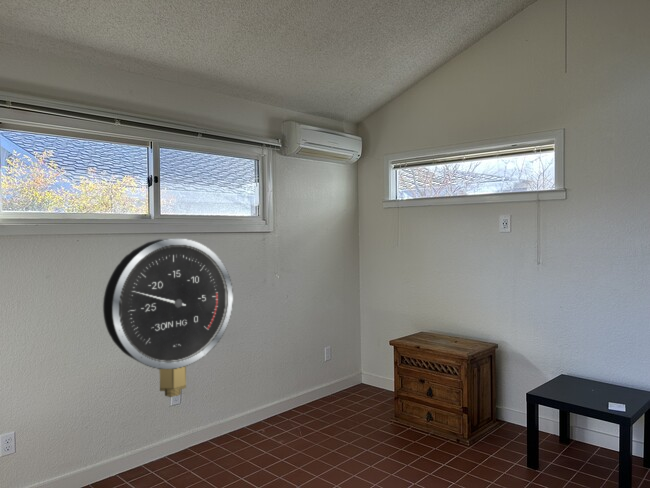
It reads -22.5; inHg
